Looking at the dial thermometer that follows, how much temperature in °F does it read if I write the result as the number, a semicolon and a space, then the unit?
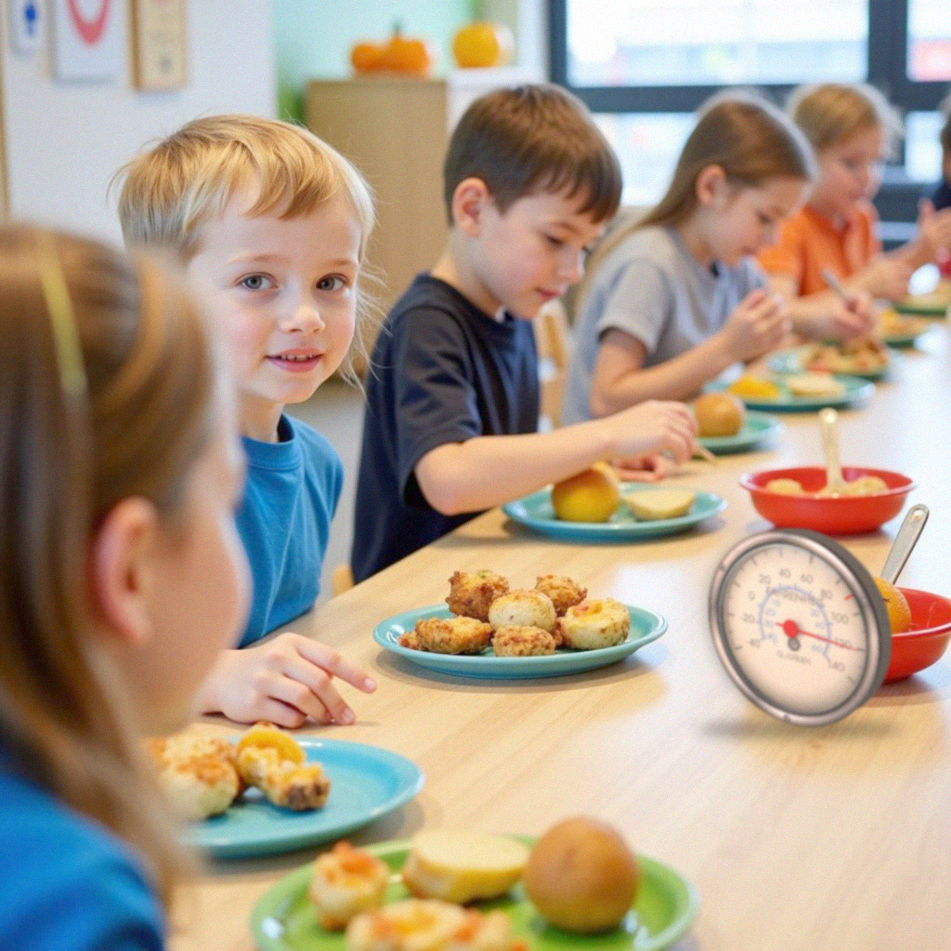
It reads 120; °F
